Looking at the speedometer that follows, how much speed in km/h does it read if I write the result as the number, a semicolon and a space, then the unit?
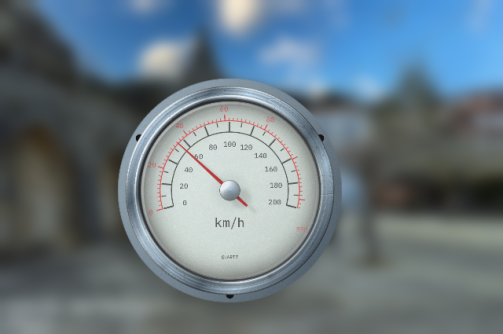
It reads 55; km/h
